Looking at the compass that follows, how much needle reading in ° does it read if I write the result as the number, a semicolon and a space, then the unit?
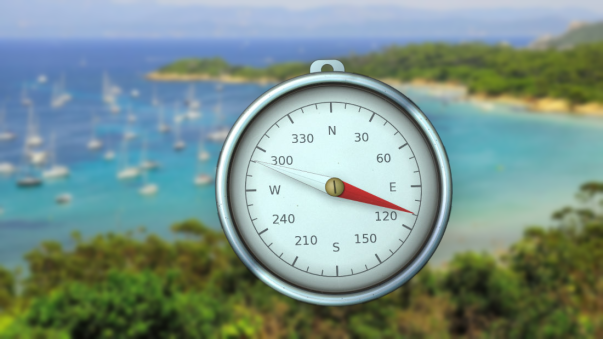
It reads 110; °
